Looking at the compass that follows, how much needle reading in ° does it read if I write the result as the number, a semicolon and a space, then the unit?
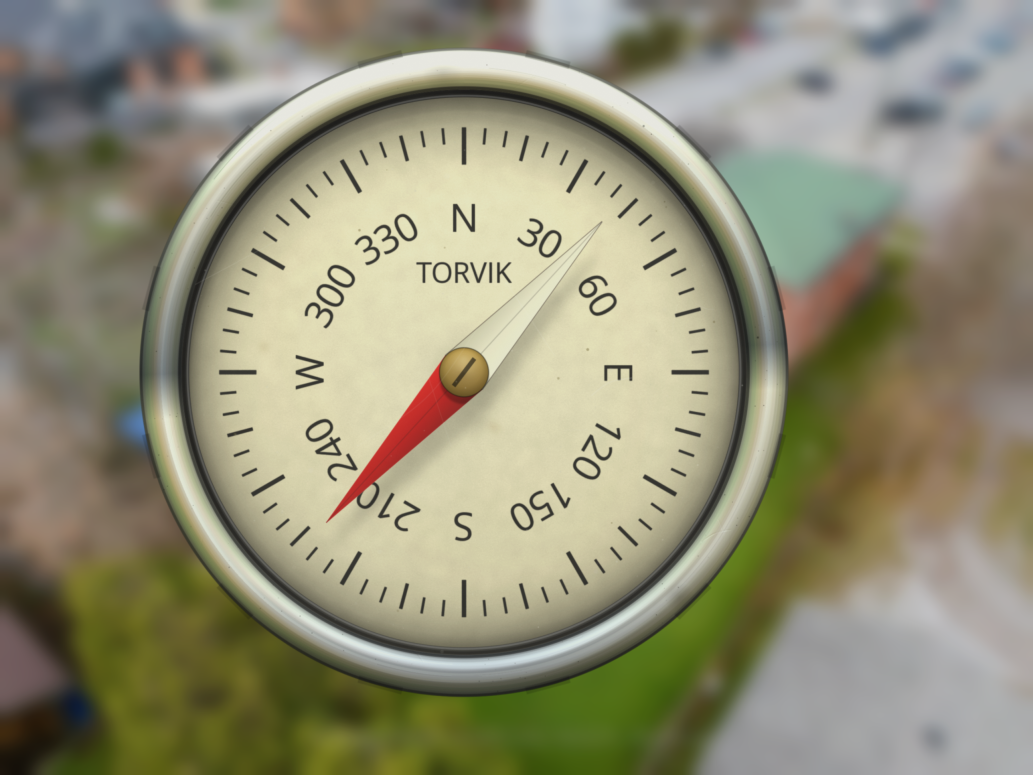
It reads 222.5; °
